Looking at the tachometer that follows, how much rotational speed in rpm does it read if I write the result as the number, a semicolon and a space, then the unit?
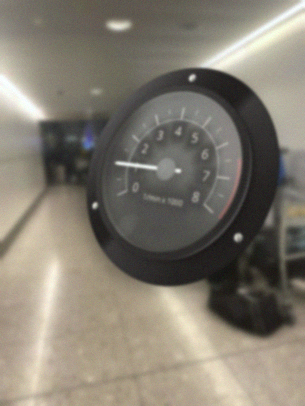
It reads 1000; rpm
